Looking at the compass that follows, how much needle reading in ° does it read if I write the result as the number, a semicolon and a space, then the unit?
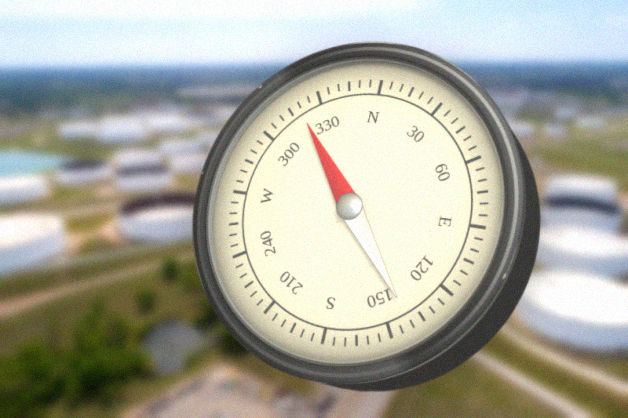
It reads 320; °
